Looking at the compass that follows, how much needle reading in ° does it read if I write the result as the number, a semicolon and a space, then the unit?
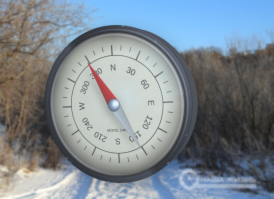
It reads 330; °
